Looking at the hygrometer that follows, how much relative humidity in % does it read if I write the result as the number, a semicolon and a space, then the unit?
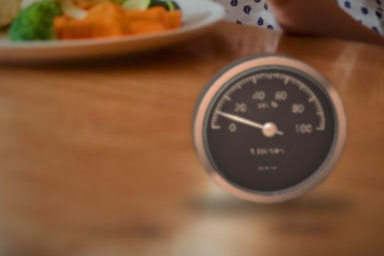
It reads 10; %
